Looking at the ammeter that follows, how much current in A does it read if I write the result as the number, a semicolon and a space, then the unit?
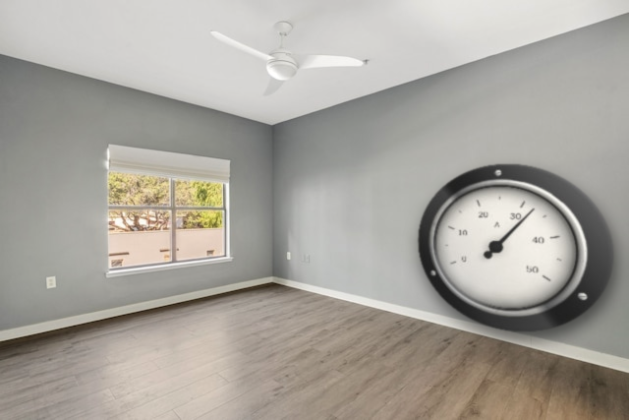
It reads 32.5; A
